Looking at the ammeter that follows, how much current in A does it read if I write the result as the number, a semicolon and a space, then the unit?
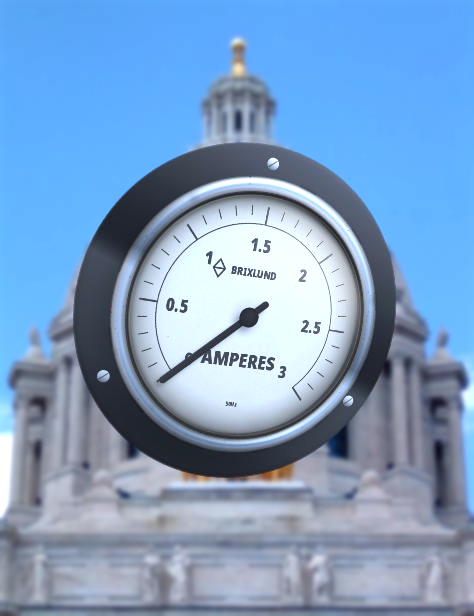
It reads 0; A
